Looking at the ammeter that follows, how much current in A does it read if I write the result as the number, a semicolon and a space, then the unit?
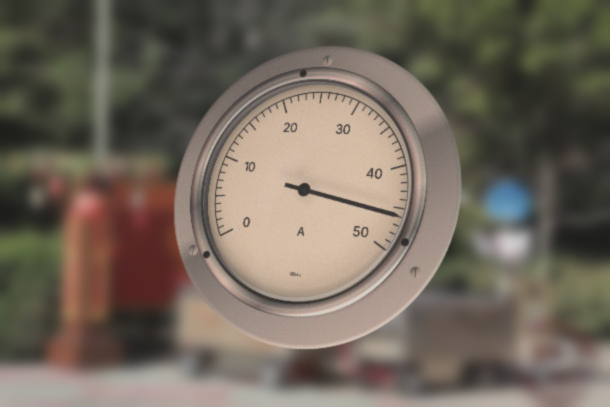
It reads 46; A
